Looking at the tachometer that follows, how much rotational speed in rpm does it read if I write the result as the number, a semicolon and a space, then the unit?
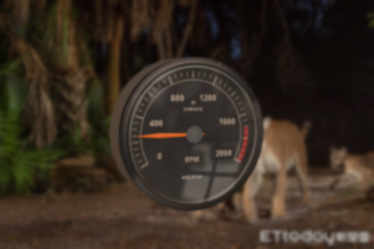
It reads 250; rpm
